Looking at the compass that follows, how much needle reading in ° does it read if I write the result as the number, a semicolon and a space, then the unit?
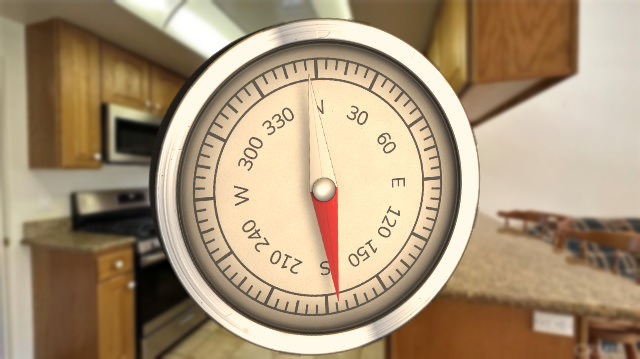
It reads 175; °
